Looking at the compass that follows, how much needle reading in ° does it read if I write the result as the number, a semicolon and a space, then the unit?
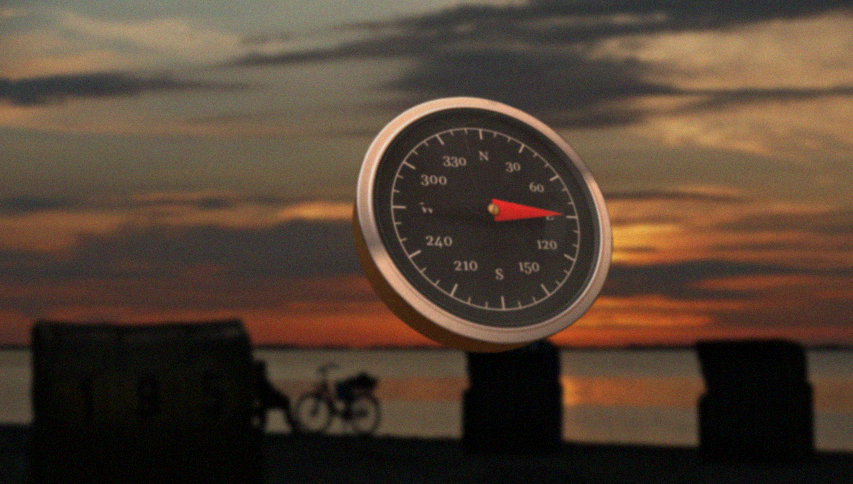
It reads 90; °
